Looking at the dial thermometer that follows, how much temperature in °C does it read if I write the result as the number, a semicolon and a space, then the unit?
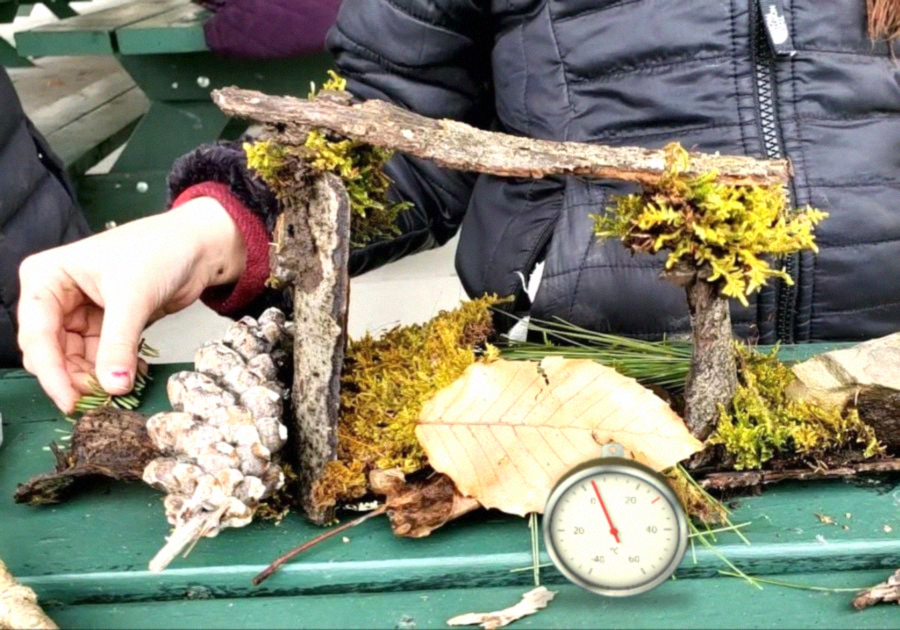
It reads 4; °C
